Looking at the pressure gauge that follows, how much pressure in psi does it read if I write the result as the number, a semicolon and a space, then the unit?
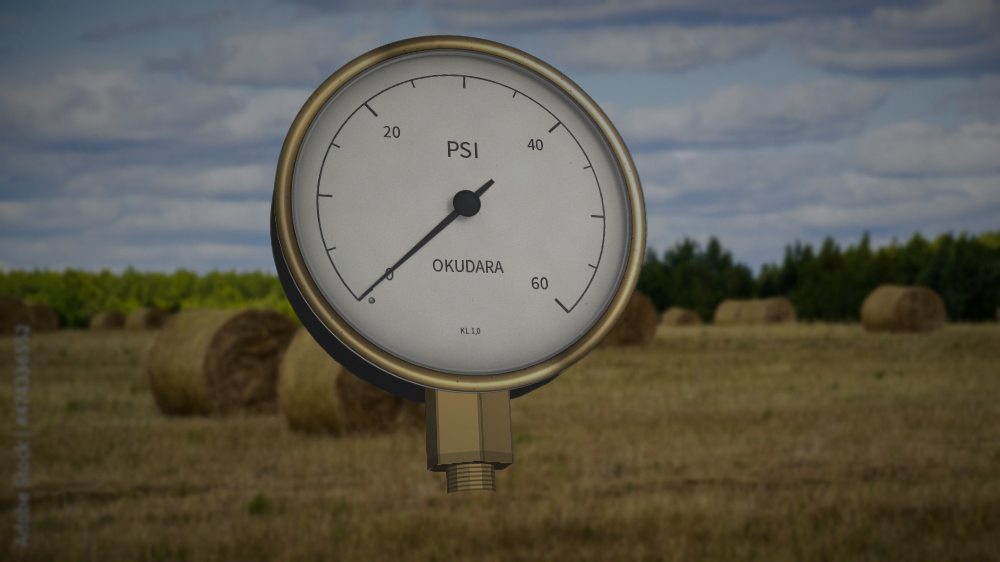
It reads 0; psi
